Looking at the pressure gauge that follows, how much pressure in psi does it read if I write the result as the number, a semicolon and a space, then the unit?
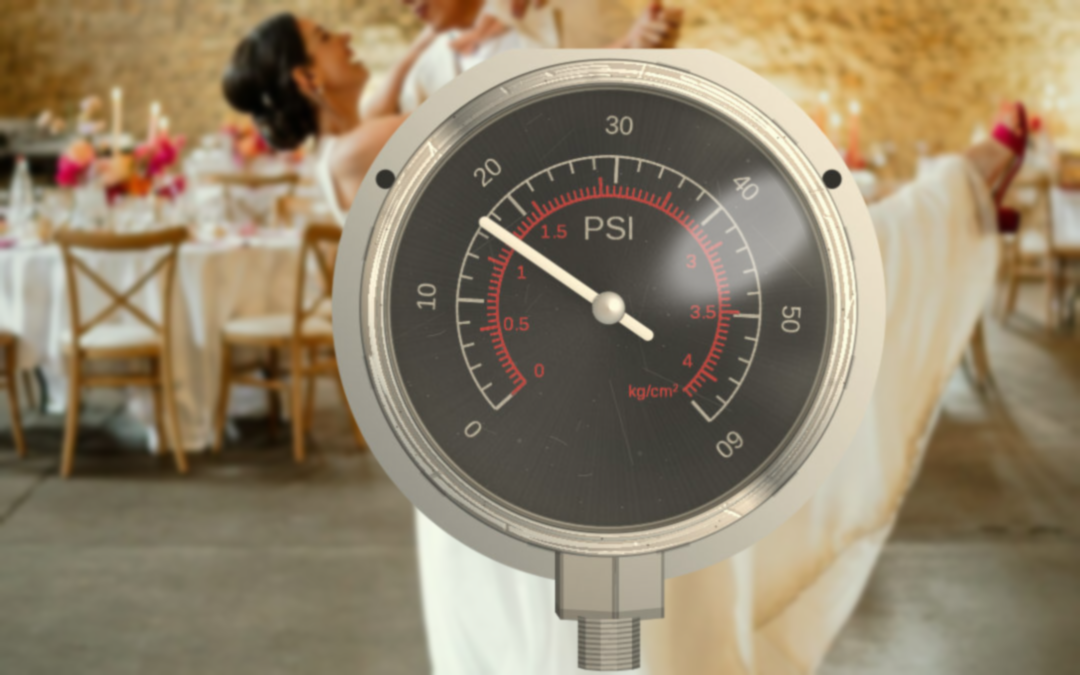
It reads 17; psi
